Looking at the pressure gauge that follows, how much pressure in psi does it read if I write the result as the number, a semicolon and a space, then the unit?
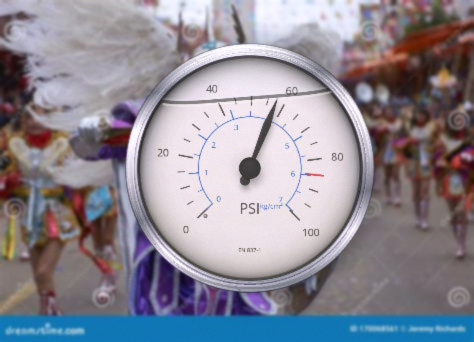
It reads 57.5; psi
